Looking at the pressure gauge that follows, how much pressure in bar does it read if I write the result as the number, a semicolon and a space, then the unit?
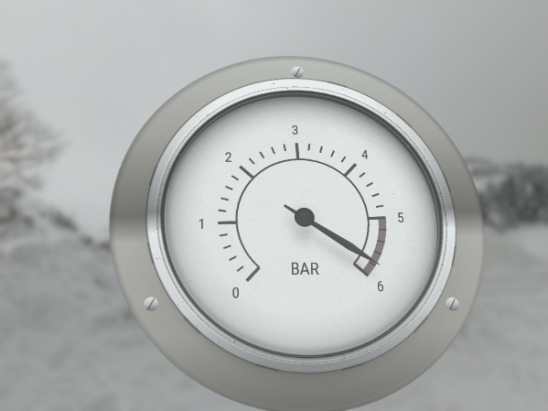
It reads 5.8; bar
